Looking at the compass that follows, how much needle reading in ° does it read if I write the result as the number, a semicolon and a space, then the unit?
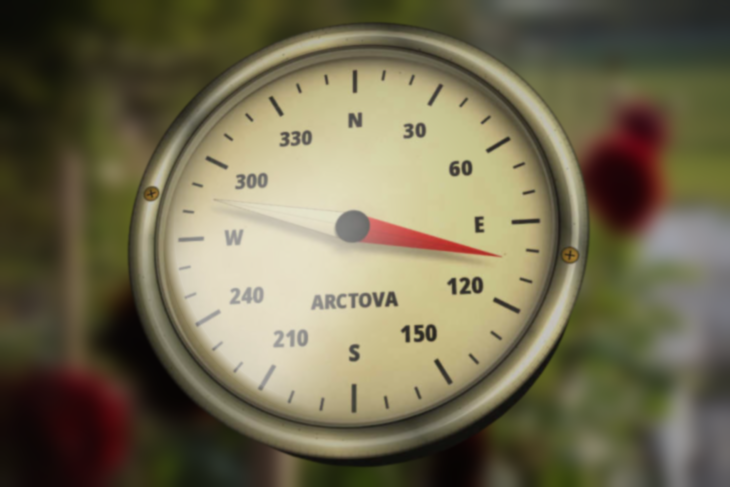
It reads 105; °
